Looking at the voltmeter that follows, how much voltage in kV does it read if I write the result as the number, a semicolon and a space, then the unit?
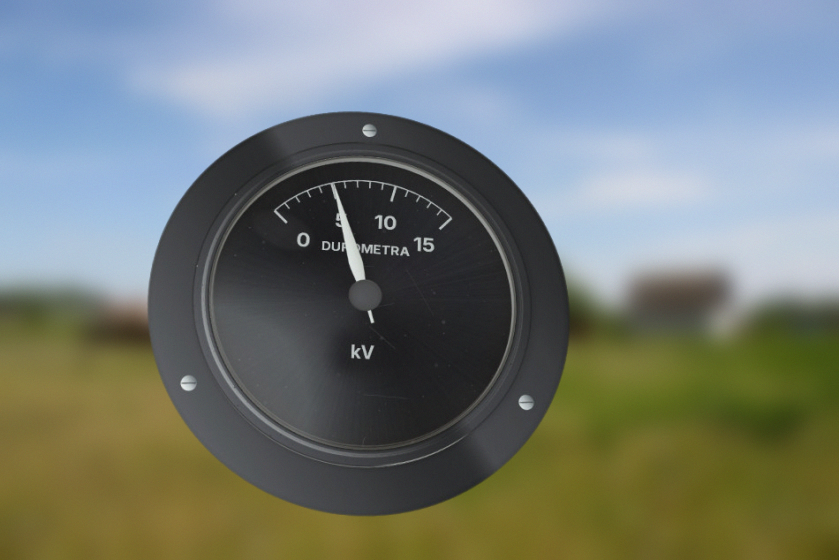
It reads 5; kV
